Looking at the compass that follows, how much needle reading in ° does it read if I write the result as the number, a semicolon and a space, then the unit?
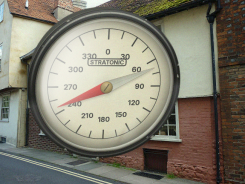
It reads 247.5; °
